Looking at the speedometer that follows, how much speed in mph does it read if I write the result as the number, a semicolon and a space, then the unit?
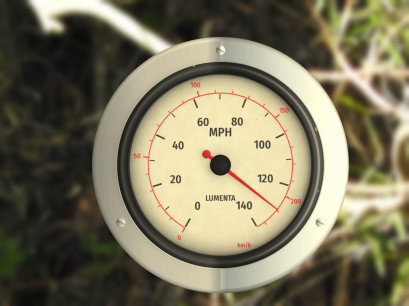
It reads 130; mph
